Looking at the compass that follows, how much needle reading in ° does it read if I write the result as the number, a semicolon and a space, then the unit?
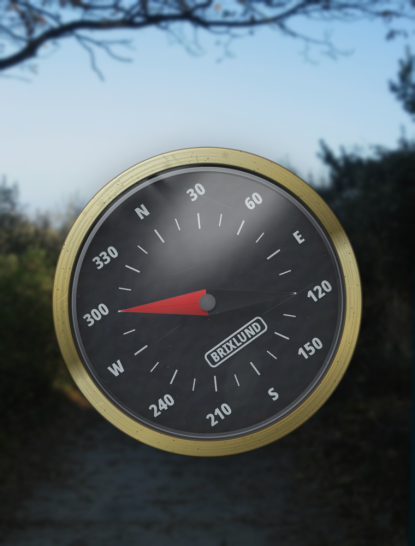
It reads 300; °
